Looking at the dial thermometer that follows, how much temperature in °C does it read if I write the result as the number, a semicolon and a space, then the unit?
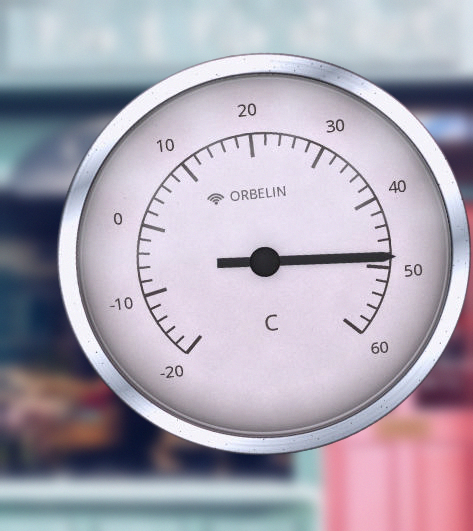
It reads 48; °C
